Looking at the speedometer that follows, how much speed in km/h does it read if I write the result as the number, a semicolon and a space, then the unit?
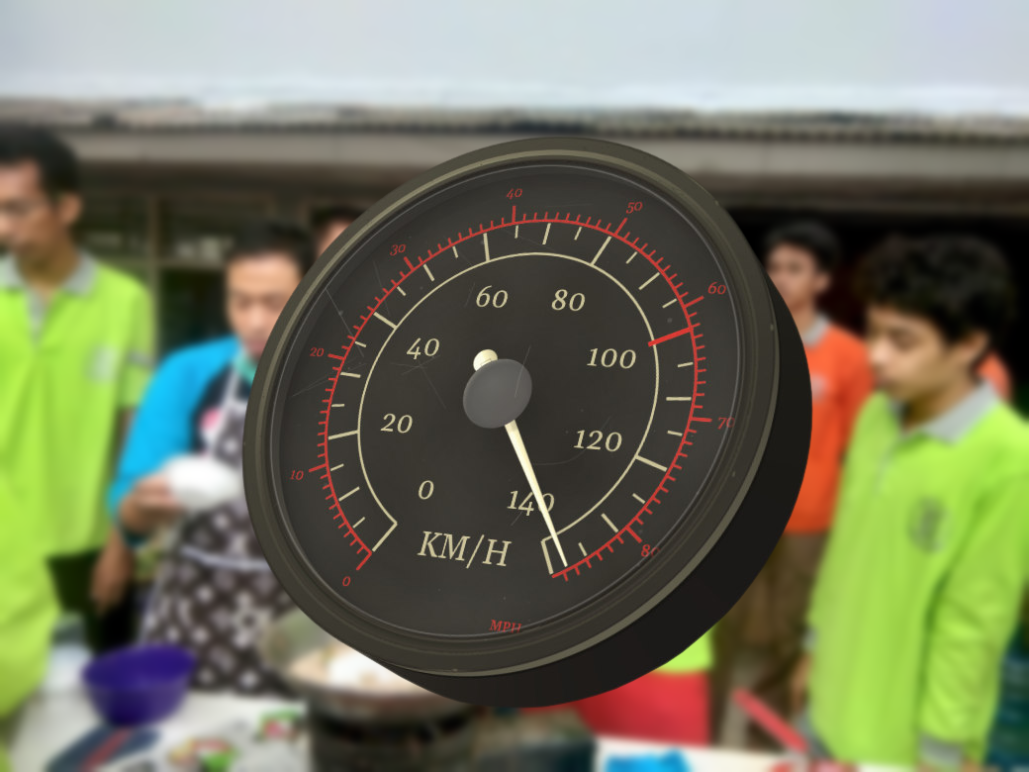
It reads 137.5; km/h
